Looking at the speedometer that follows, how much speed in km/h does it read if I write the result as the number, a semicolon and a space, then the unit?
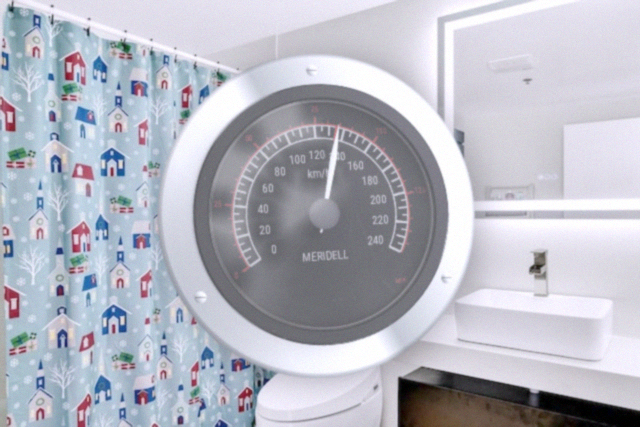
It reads 135; km/h
